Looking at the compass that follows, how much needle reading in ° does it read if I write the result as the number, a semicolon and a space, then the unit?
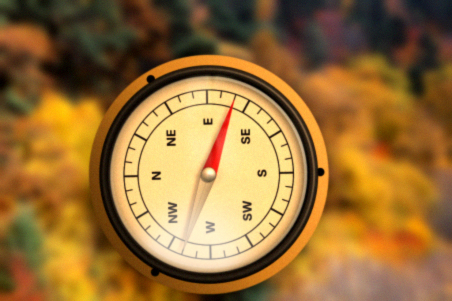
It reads 110; °
